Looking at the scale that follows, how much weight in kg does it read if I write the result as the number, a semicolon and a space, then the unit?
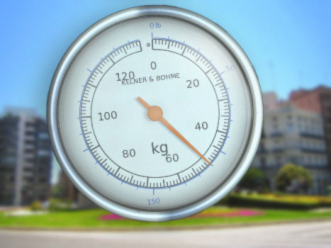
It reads 50; kg
